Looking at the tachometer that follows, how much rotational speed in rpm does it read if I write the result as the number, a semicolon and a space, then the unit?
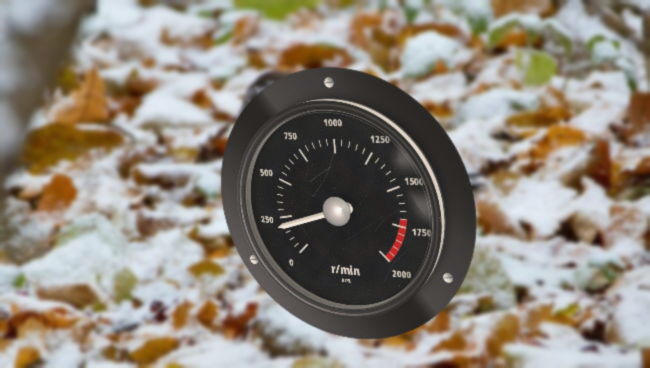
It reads 200; rpm
